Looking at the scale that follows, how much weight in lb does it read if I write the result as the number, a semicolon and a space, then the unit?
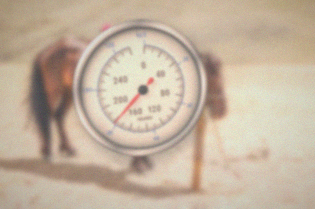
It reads 180; lb
